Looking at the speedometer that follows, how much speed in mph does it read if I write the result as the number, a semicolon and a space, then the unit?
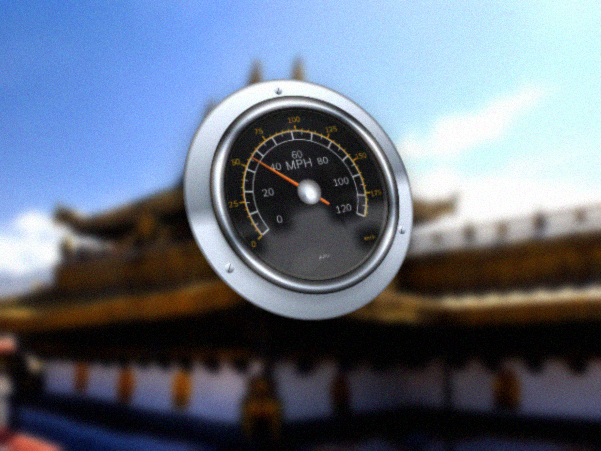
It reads 35; mph
